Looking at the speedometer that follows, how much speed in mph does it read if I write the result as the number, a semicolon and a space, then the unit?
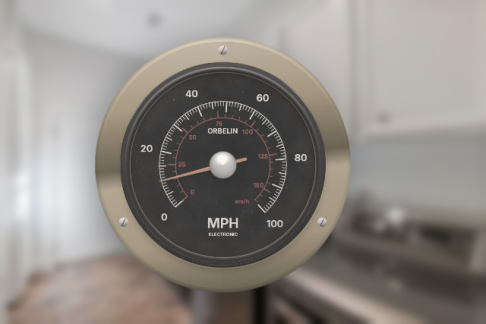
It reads 10; mph
